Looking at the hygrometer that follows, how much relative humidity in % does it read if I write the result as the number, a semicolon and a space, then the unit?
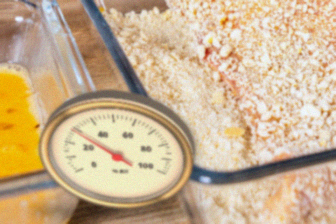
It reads 30; %
